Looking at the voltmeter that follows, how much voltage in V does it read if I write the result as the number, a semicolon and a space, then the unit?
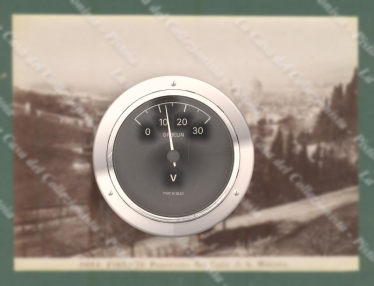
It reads 12.5; V
